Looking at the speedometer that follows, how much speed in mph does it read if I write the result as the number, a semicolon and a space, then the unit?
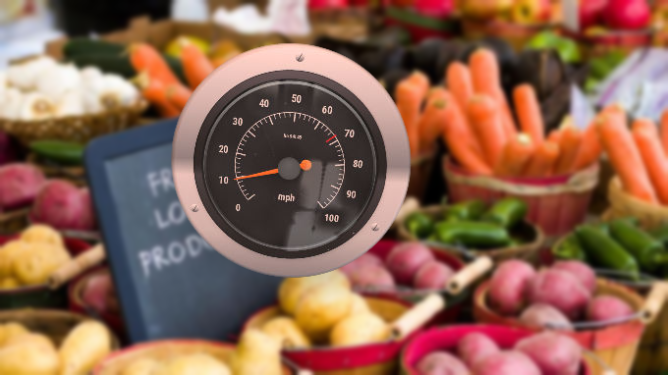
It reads 10; mph
